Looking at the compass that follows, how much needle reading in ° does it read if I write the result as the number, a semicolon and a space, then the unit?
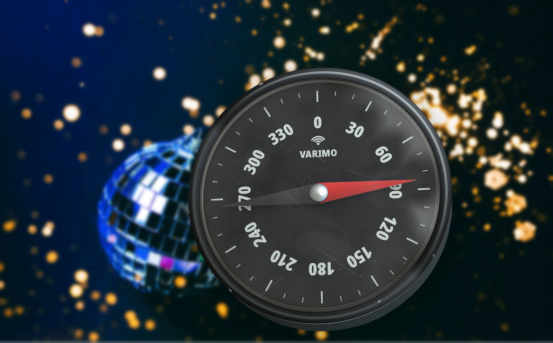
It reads 85; °
